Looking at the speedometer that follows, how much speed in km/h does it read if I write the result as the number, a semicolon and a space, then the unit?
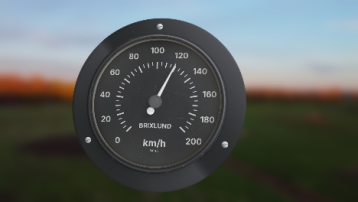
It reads 120; km/h
